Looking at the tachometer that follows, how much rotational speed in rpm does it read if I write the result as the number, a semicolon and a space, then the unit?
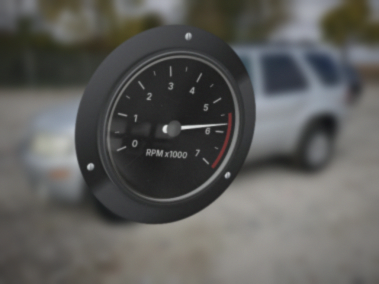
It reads 5750; rpm
